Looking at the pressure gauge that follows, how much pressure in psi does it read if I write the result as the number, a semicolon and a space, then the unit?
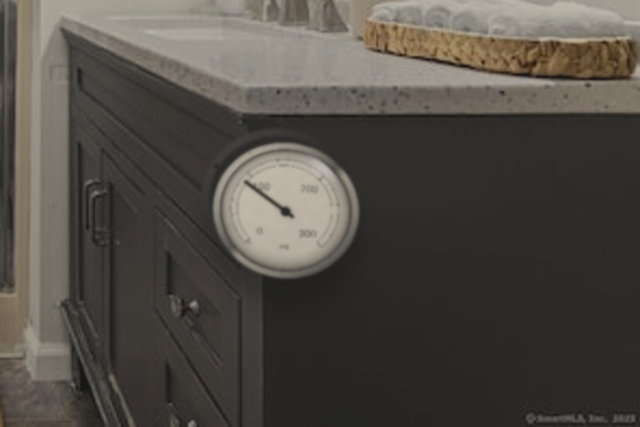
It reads 90; psi
